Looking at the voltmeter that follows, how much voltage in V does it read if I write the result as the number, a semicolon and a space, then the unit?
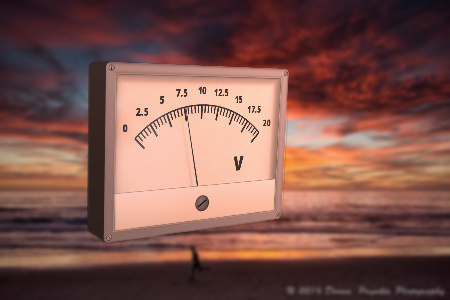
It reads 7.5; V
